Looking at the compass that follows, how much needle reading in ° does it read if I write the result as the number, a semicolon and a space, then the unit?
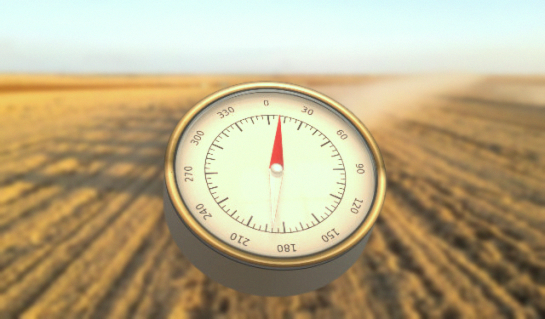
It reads 10; °
